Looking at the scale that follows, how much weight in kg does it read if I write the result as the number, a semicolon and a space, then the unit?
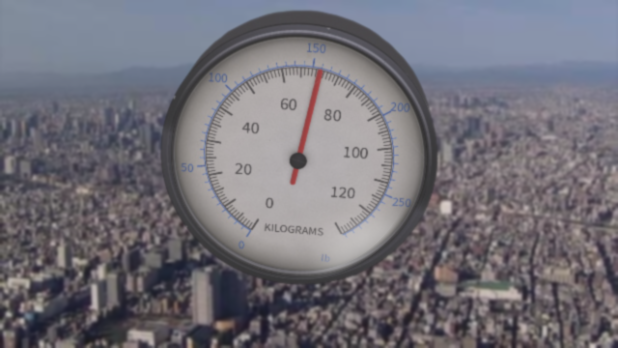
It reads 70; kg
